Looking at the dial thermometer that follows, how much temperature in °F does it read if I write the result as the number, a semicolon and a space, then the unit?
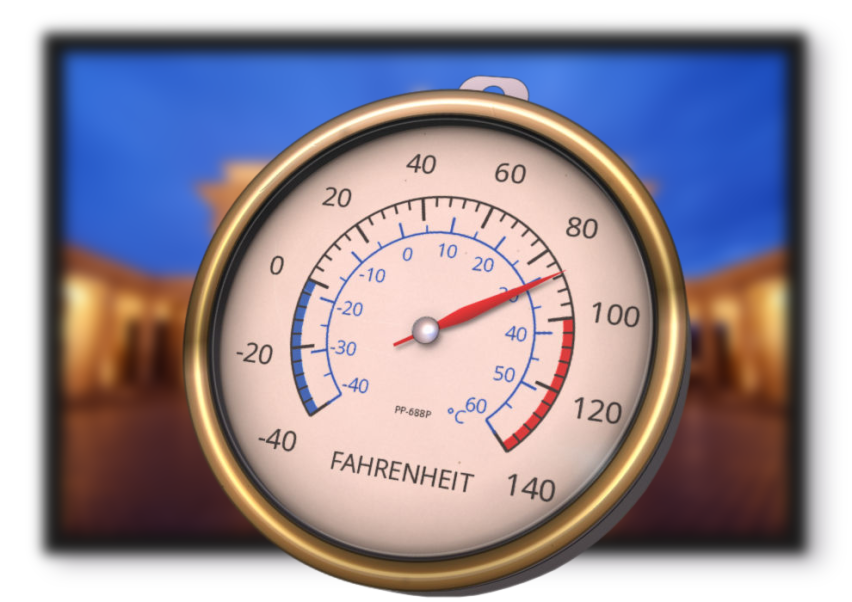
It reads 88; °F
